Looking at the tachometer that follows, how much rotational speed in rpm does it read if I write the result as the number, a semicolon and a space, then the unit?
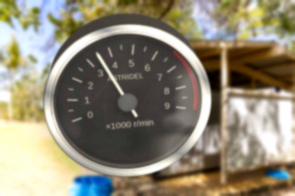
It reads 3500; rpm
